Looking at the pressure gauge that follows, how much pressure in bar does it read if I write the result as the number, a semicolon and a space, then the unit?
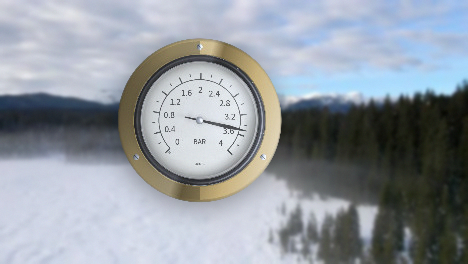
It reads 3.5; bar
